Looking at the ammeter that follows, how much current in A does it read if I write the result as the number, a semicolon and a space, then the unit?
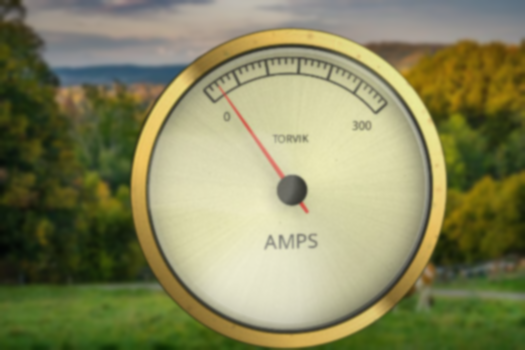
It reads 20; A
